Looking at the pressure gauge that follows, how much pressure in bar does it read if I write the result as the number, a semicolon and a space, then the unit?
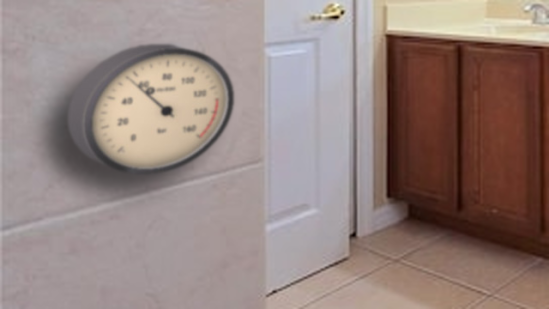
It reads 55; bar
